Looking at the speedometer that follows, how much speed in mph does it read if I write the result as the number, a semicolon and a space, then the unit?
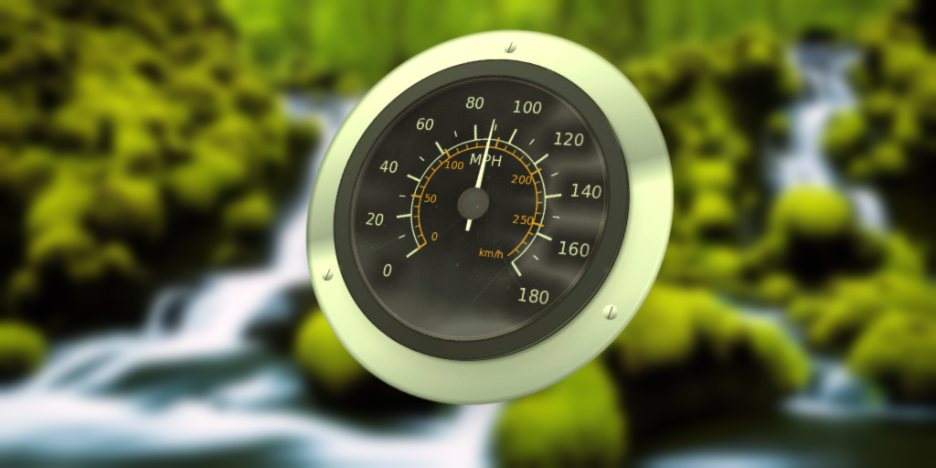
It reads 90; mph
